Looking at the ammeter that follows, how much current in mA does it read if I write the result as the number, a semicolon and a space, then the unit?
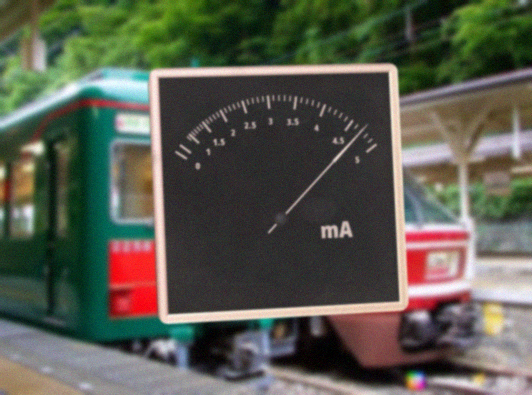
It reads 4.7; mA
